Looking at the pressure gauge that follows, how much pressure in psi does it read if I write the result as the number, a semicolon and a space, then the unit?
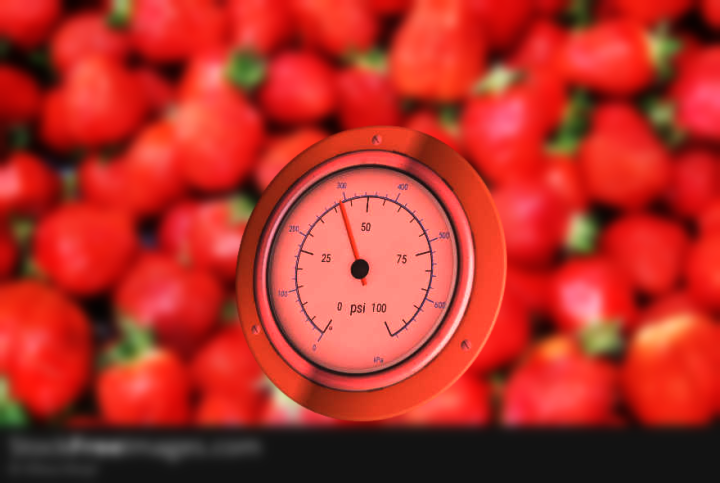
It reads 42.5; psi
